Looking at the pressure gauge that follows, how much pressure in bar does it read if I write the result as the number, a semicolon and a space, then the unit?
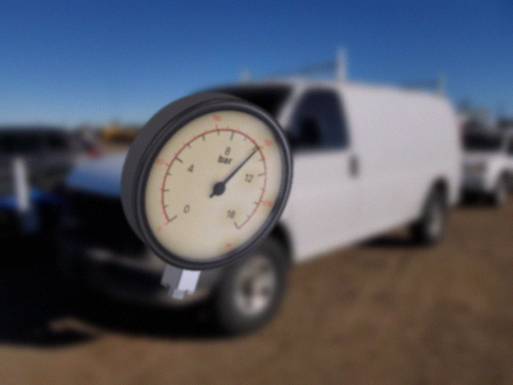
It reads 10; bar
